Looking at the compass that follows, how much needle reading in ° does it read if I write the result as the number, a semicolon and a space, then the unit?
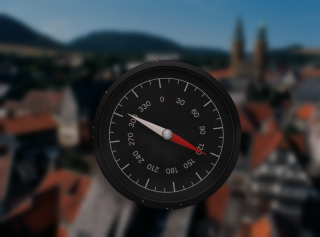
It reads 125; °
